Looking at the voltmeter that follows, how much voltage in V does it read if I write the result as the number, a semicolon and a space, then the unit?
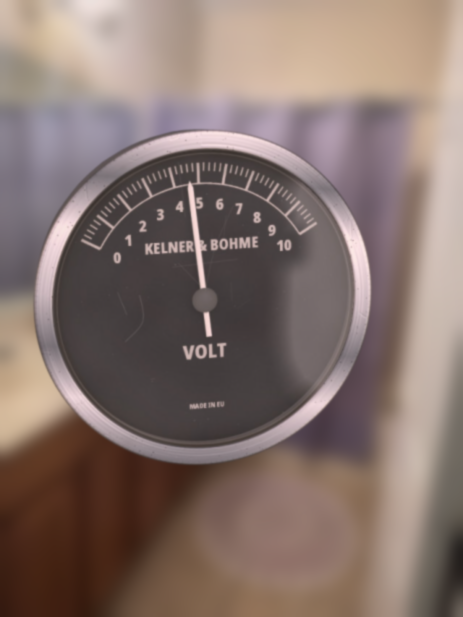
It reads 4.6; V
